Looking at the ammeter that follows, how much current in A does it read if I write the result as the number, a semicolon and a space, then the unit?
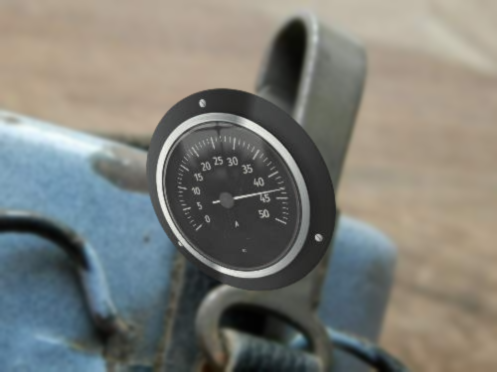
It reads 43; A
